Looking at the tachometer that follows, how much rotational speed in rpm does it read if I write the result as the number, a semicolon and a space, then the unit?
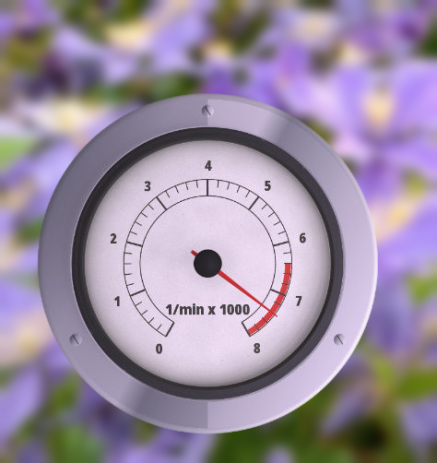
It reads 7400; rpm
